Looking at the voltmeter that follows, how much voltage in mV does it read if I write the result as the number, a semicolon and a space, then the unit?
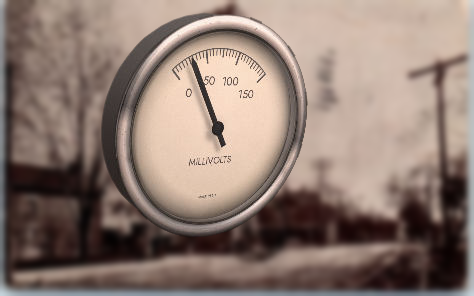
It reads 25; mV
